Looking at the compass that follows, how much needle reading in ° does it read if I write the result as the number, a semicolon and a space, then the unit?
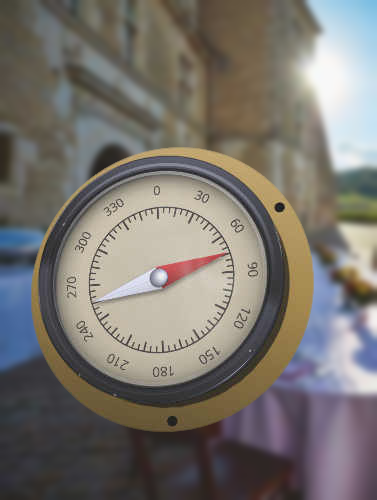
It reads 75; °
